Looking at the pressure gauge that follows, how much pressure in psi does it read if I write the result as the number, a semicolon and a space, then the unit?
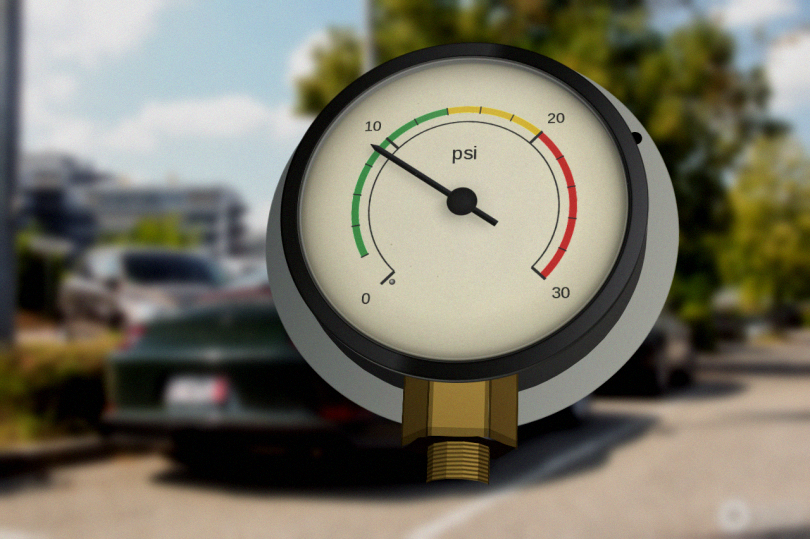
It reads 9; psi
